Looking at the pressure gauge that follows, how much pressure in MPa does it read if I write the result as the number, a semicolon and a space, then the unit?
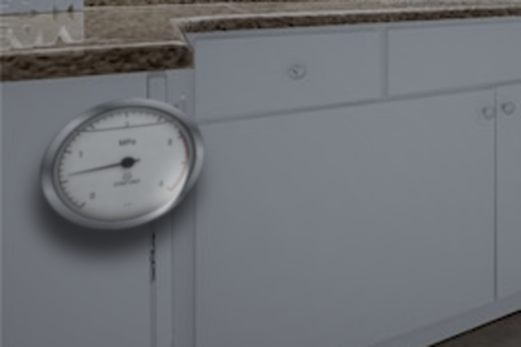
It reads 0.6; MPa
